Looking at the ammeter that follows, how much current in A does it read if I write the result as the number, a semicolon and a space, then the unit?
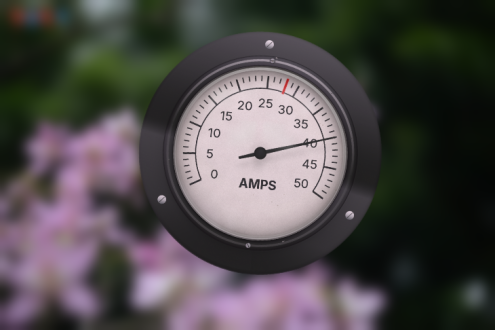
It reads 40; A
